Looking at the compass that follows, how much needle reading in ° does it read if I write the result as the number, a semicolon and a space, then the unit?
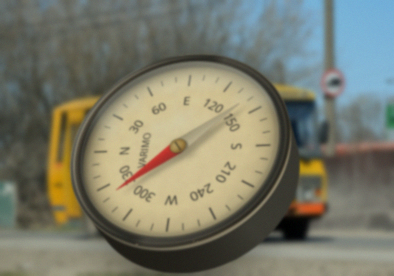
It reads 320; °
